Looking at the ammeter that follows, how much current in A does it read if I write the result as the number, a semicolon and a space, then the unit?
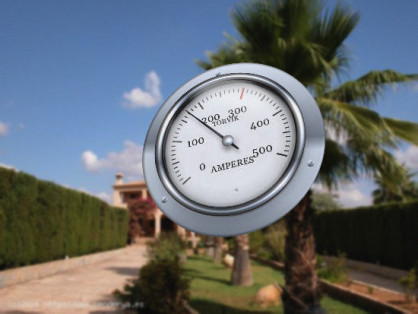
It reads 170; A
